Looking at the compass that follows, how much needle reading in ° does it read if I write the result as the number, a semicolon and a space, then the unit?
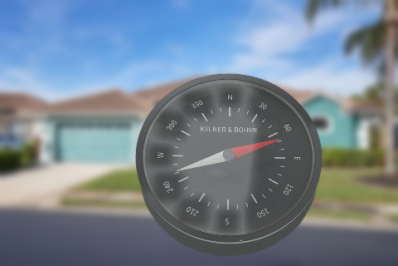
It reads 70; °
